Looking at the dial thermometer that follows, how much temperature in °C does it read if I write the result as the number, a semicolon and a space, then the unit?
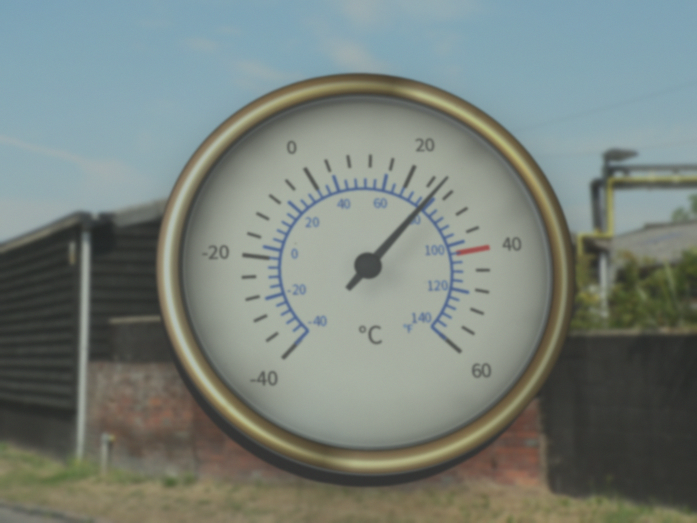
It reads 26; °C
